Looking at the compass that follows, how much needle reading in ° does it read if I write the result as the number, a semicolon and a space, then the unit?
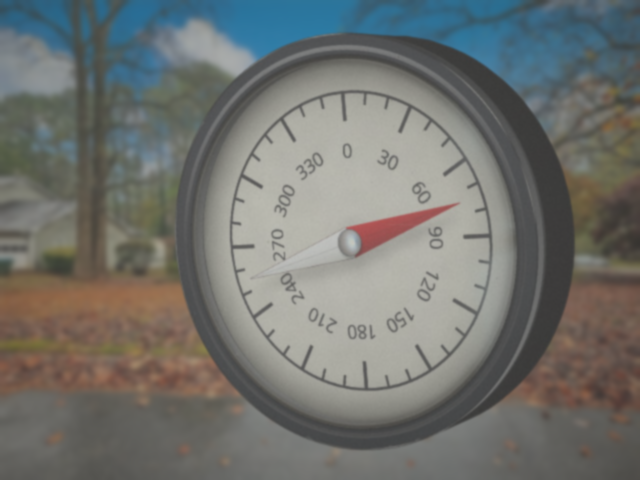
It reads 75; °
